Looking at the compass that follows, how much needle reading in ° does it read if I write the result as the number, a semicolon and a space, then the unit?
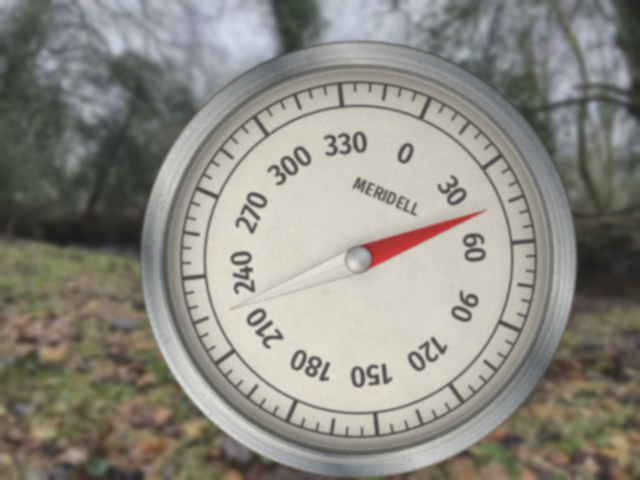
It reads 45; °
